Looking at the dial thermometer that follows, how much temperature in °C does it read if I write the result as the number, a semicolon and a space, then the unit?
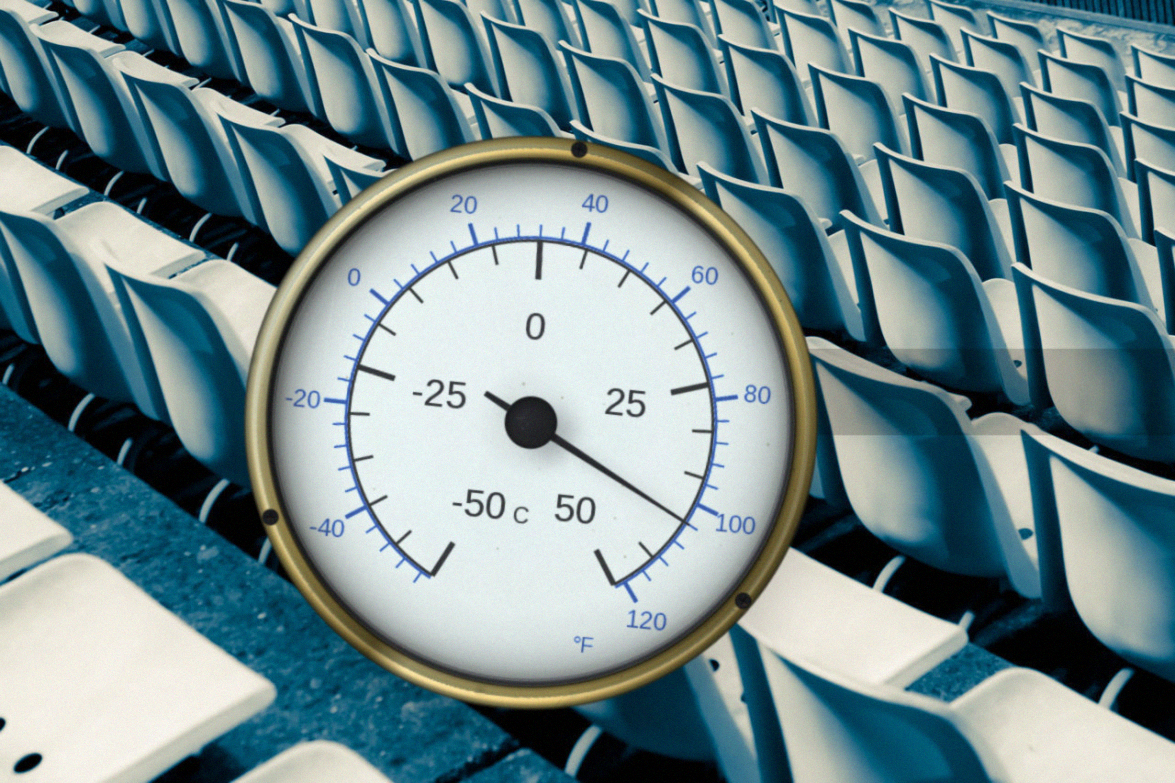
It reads 40; °C
